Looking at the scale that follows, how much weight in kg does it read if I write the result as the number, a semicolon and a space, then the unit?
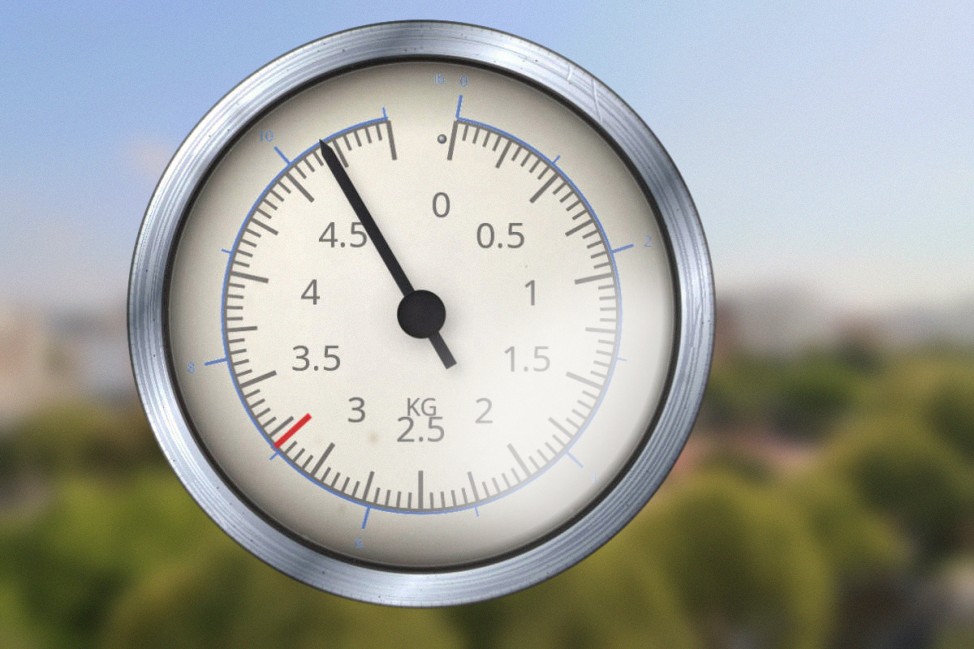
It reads 4.7; kg
